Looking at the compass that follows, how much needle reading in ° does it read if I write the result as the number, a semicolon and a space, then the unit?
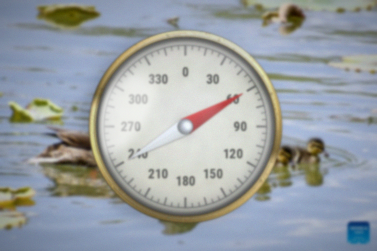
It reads 60; °
